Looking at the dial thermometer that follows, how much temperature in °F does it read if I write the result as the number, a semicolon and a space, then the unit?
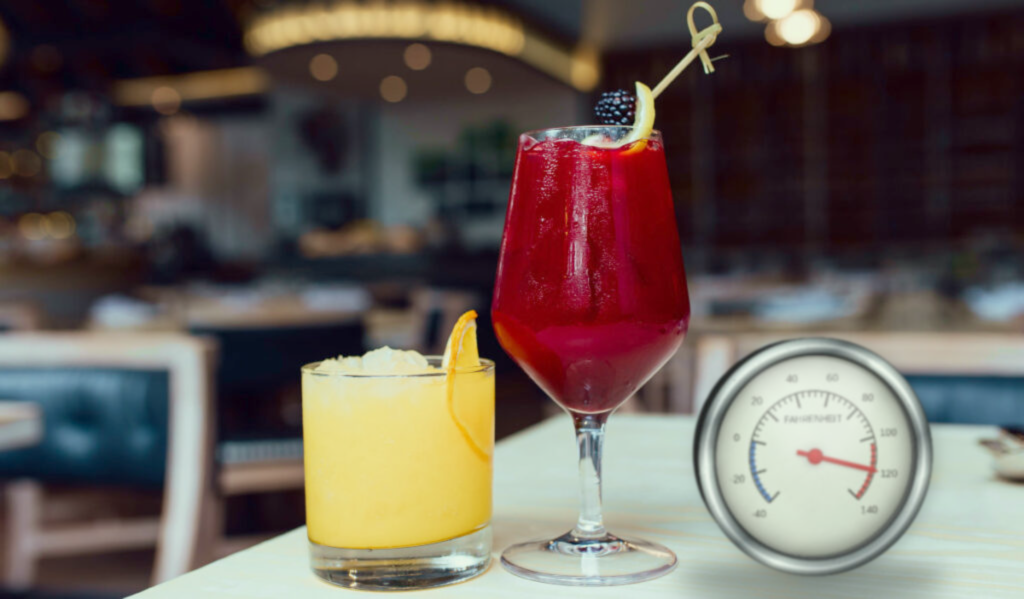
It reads 120; °F
